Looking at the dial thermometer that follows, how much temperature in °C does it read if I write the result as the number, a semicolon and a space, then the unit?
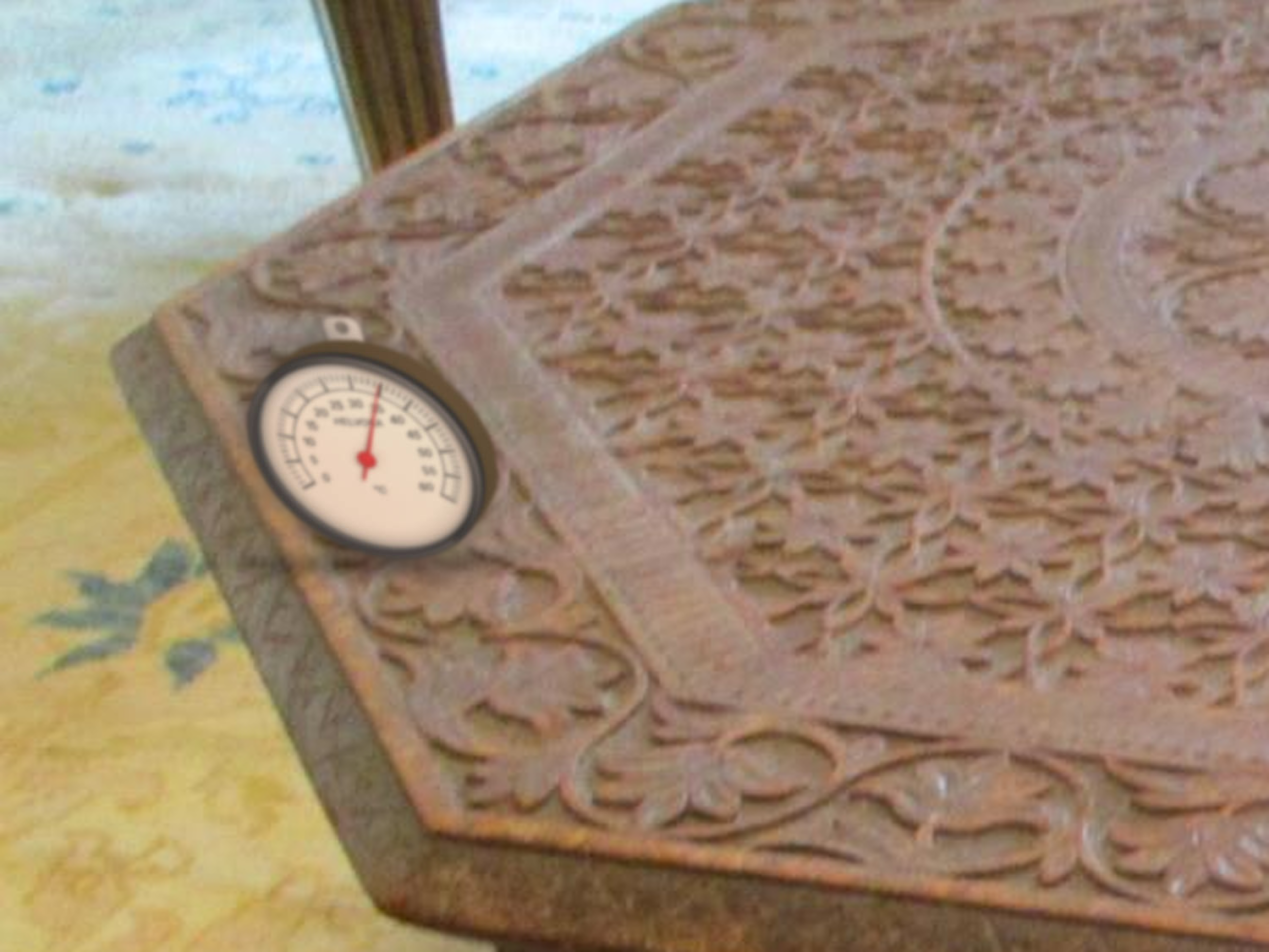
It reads 35; °C
